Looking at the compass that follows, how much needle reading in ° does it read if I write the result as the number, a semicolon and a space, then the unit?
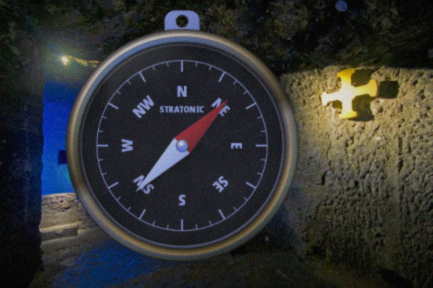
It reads 45; °
